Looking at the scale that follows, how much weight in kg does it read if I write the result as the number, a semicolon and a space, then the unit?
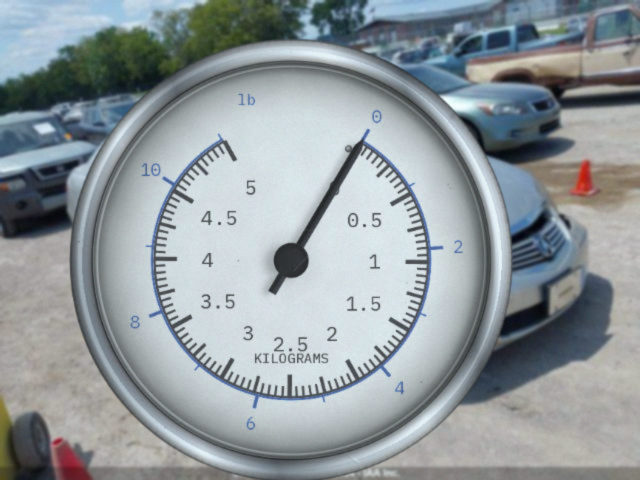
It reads 0; kg
